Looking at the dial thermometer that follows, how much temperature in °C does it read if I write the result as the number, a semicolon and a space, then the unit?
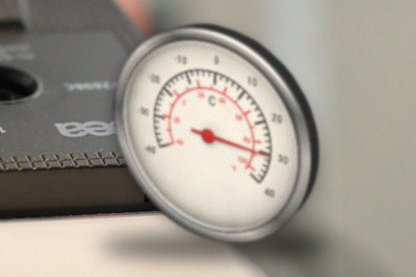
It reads 30; °C
